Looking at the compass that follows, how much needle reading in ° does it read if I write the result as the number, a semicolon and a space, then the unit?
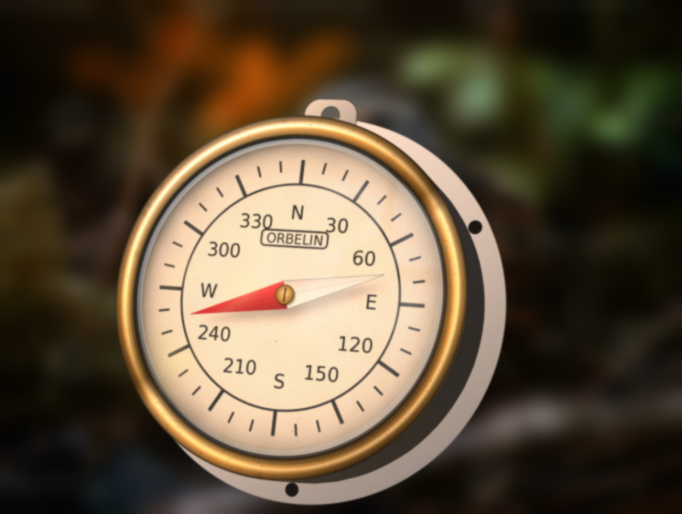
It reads 255; °
